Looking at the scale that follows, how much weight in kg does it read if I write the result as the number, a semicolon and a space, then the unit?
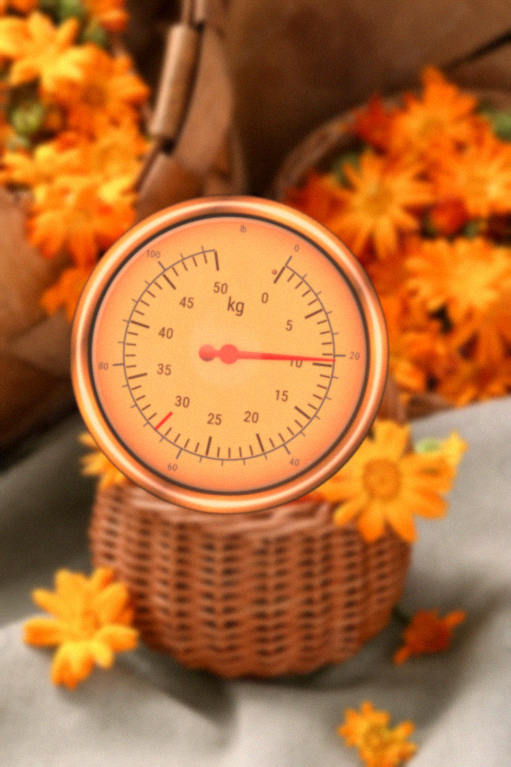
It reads 9.5; kg
